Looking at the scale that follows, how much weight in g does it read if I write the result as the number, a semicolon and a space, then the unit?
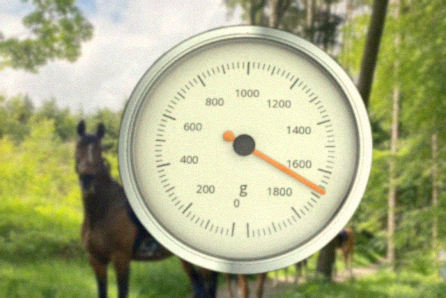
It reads 1680; g
